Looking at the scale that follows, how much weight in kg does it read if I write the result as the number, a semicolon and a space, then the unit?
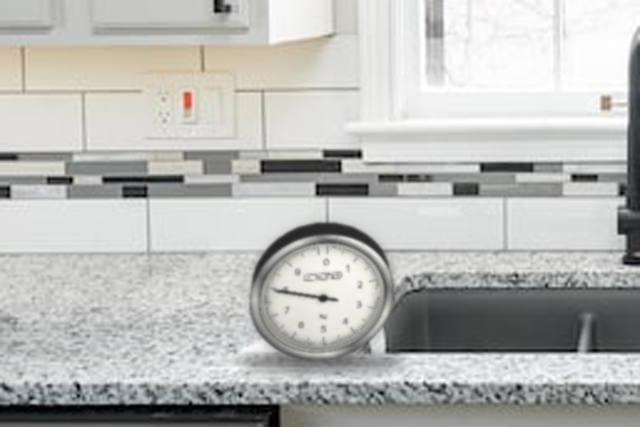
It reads 8; kg
